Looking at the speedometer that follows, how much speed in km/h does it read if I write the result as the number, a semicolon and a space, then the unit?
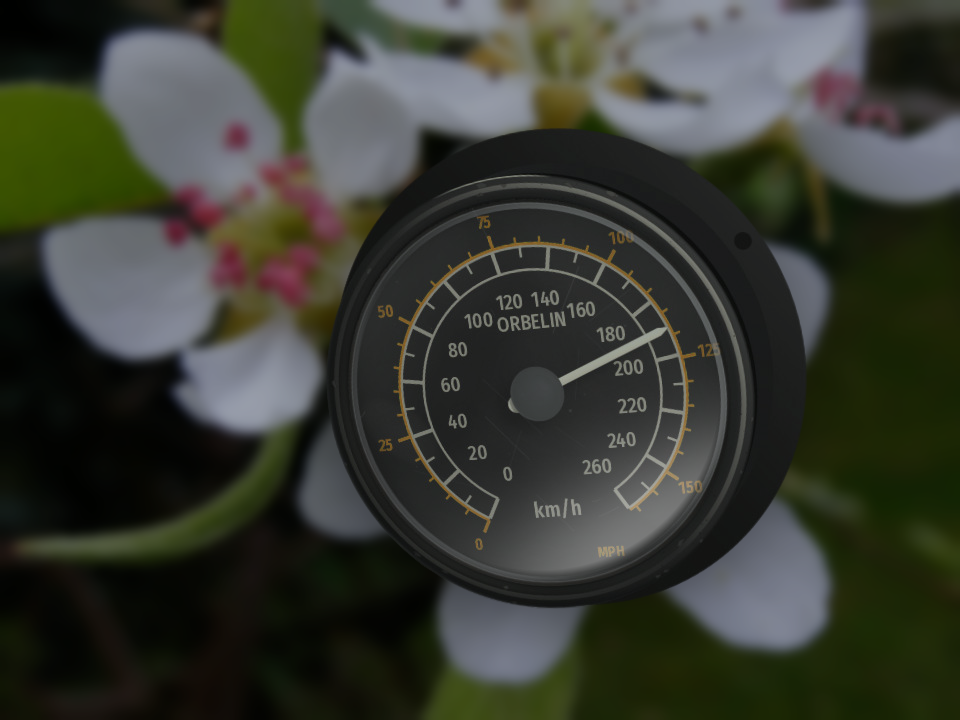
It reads 190; km/h
